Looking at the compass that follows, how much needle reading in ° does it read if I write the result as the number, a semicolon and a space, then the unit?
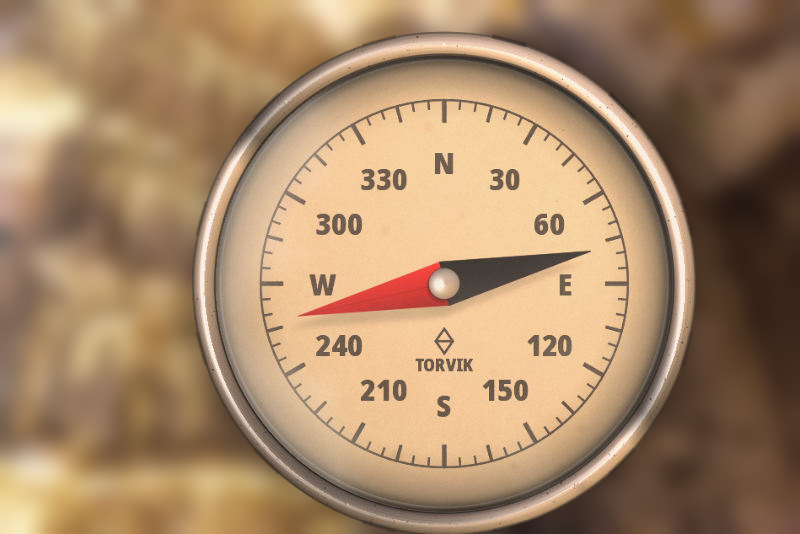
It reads 257.5; °
